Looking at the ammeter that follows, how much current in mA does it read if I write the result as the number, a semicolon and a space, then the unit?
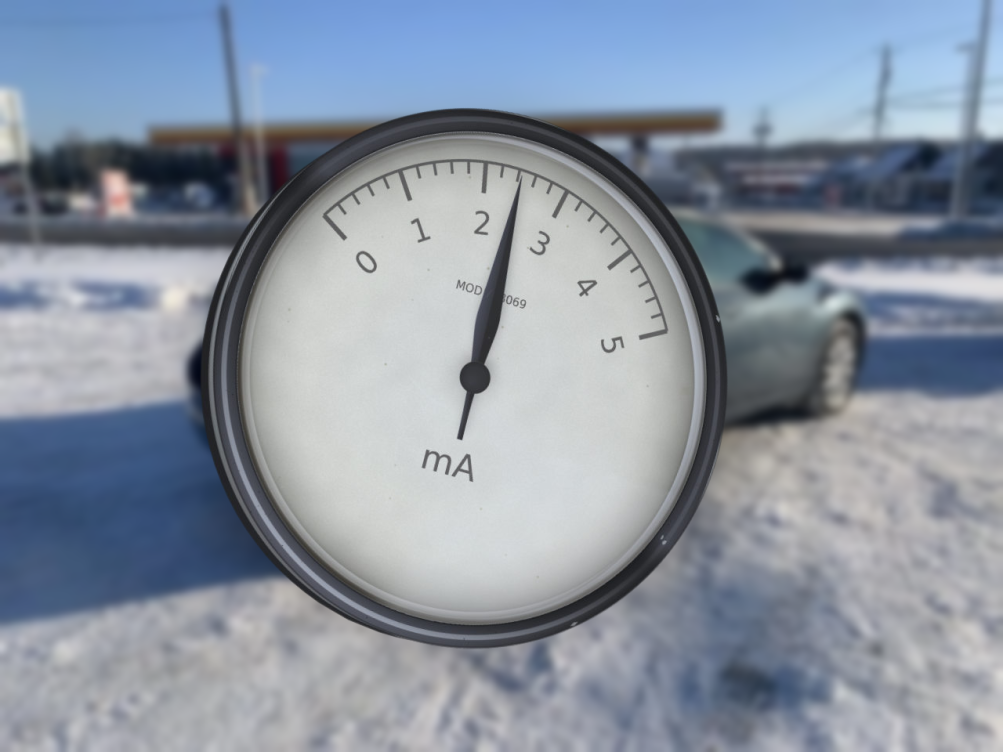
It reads 2.4; mA
